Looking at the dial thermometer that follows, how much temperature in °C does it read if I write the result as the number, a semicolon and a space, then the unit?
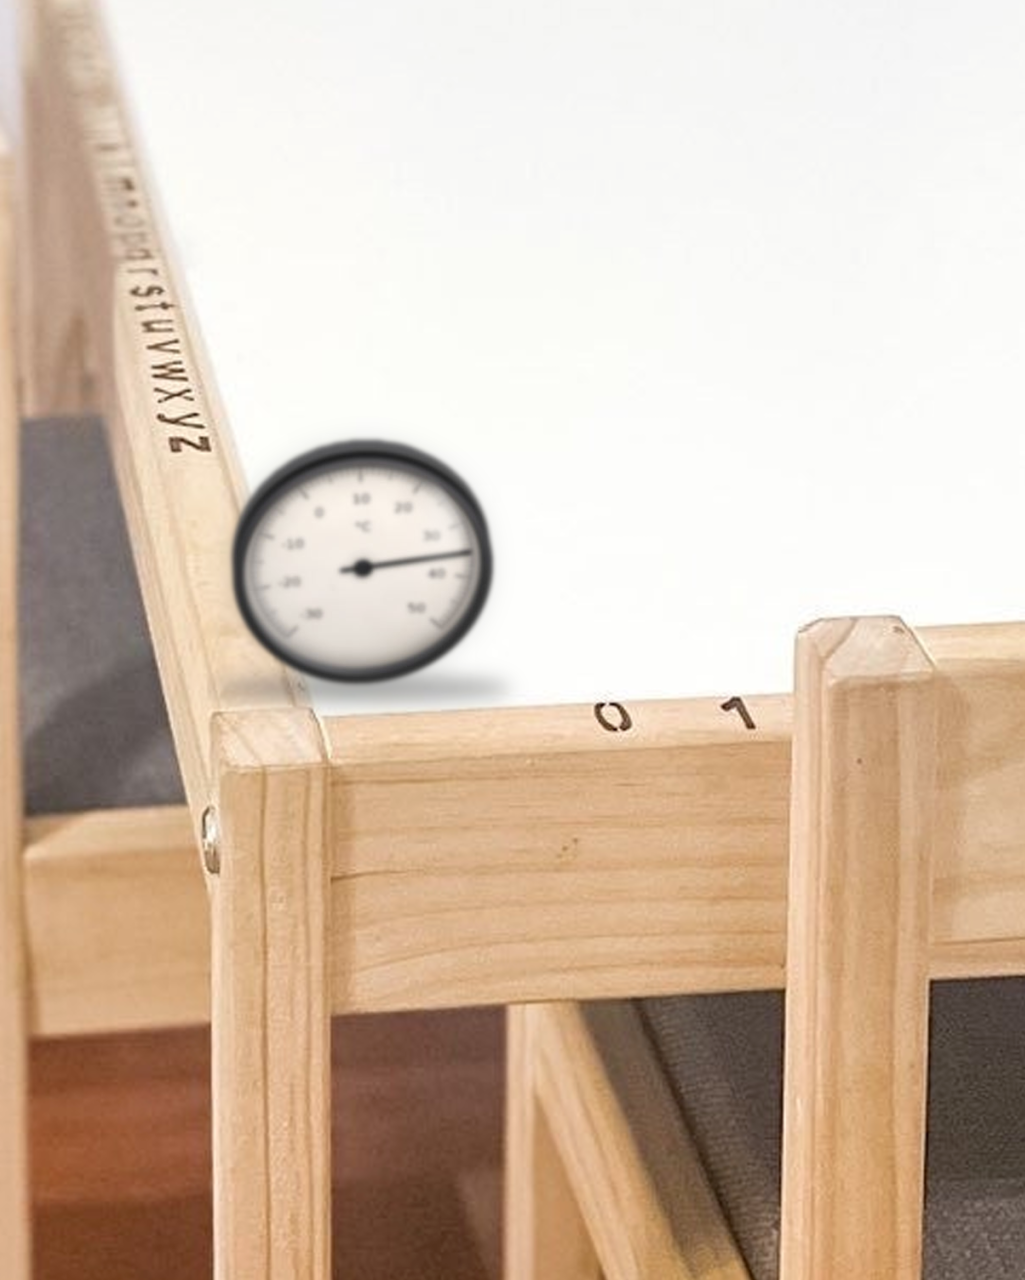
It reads 35; °C
